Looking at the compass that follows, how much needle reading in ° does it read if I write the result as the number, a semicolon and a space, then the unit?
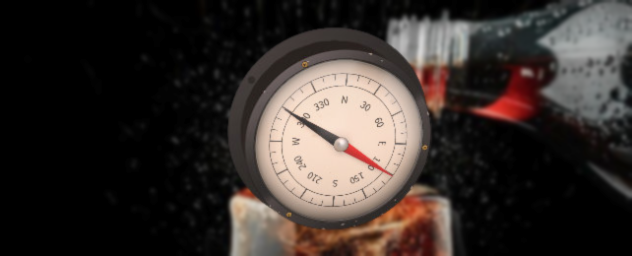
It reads 120; °
